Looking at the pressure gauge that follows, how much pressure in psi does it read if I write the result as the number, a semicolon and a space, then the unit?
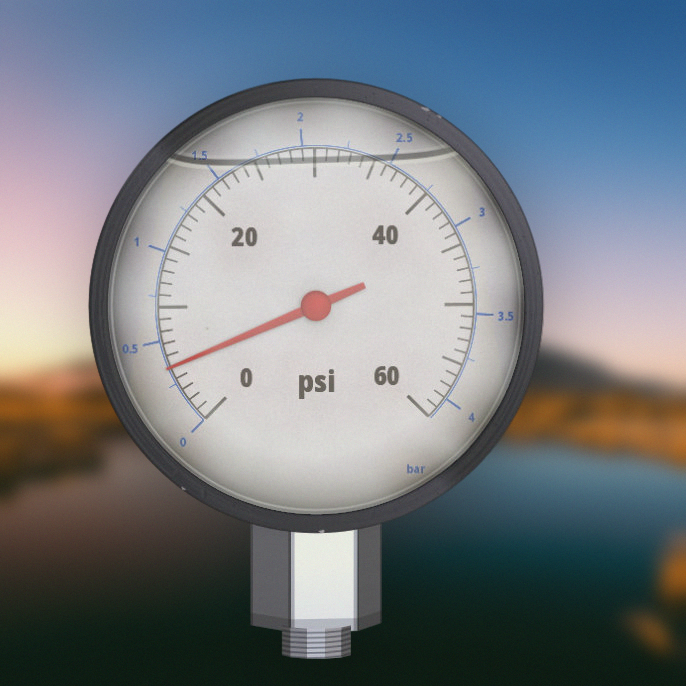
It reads 5; psi
